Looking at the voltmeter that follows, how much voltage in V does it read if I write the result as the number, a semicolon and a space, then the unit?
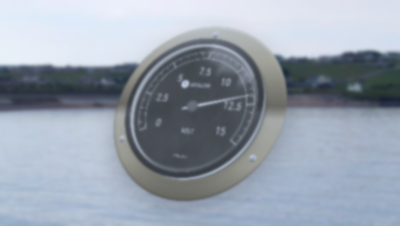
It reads 12; V
